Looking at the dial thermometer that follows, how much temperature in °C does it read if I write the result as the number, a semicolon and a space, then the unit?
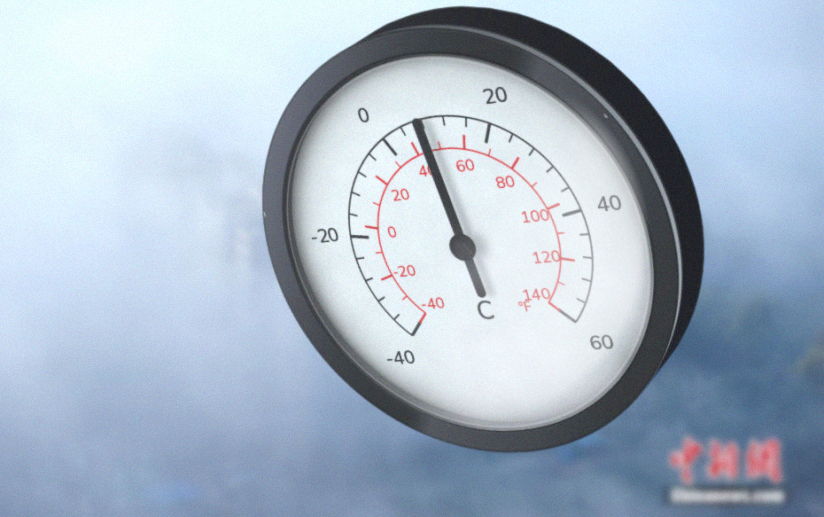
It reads 8; °C
